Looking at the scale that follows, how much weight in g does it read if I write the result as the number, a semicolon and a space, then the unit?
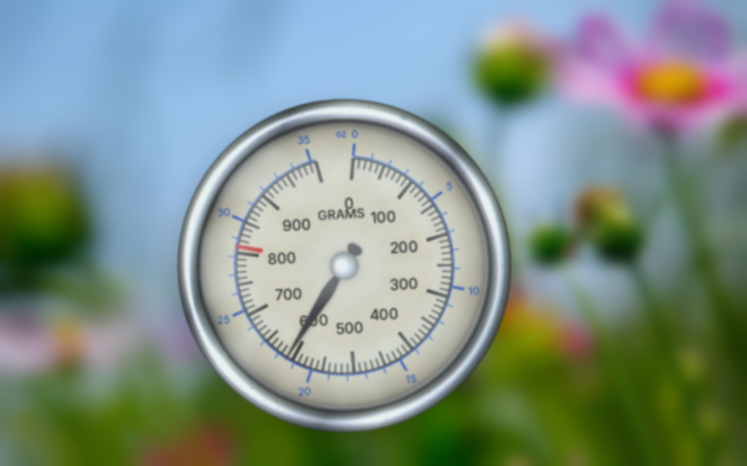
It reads 610; g
